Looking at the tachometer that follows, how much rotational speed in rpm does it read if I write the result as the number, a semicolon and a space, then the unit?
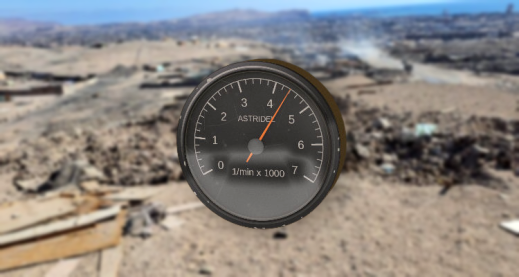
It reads 4400; rpm
